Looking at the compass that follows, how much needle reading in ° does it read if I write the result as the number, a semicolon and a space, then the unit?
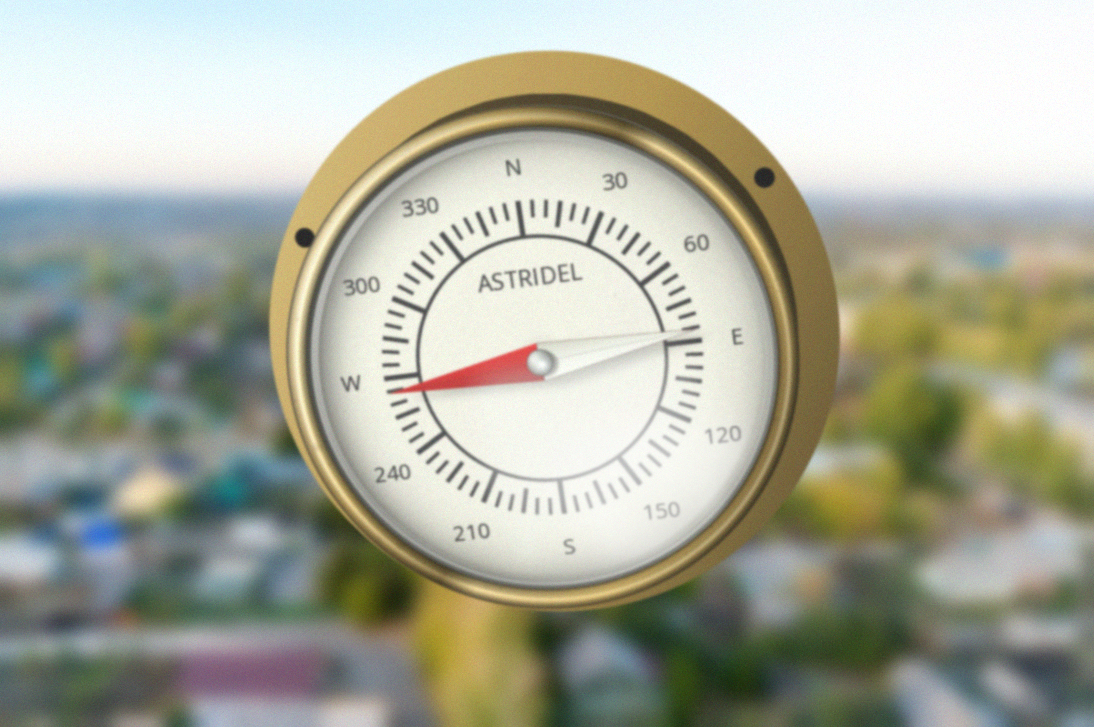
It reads 265; °
